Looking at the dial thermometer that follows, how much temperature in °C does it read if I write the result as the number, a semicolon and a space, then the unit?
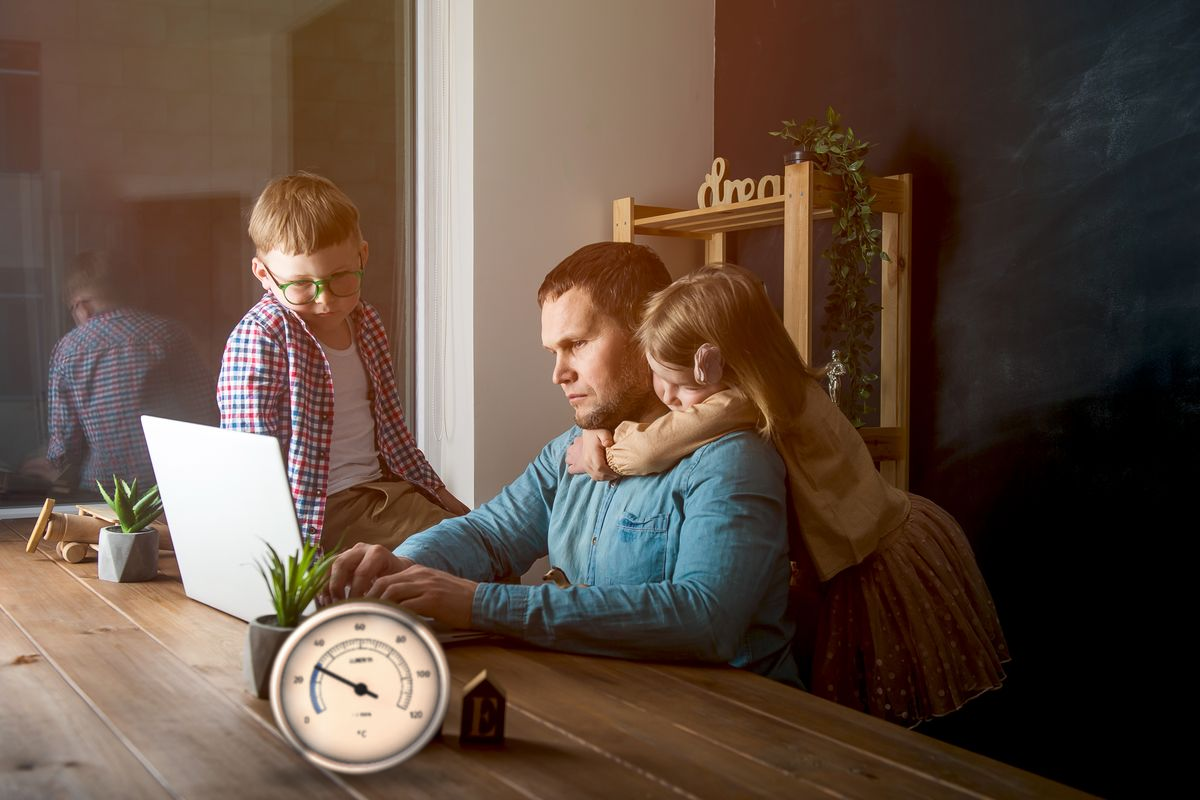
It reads 30; °C
